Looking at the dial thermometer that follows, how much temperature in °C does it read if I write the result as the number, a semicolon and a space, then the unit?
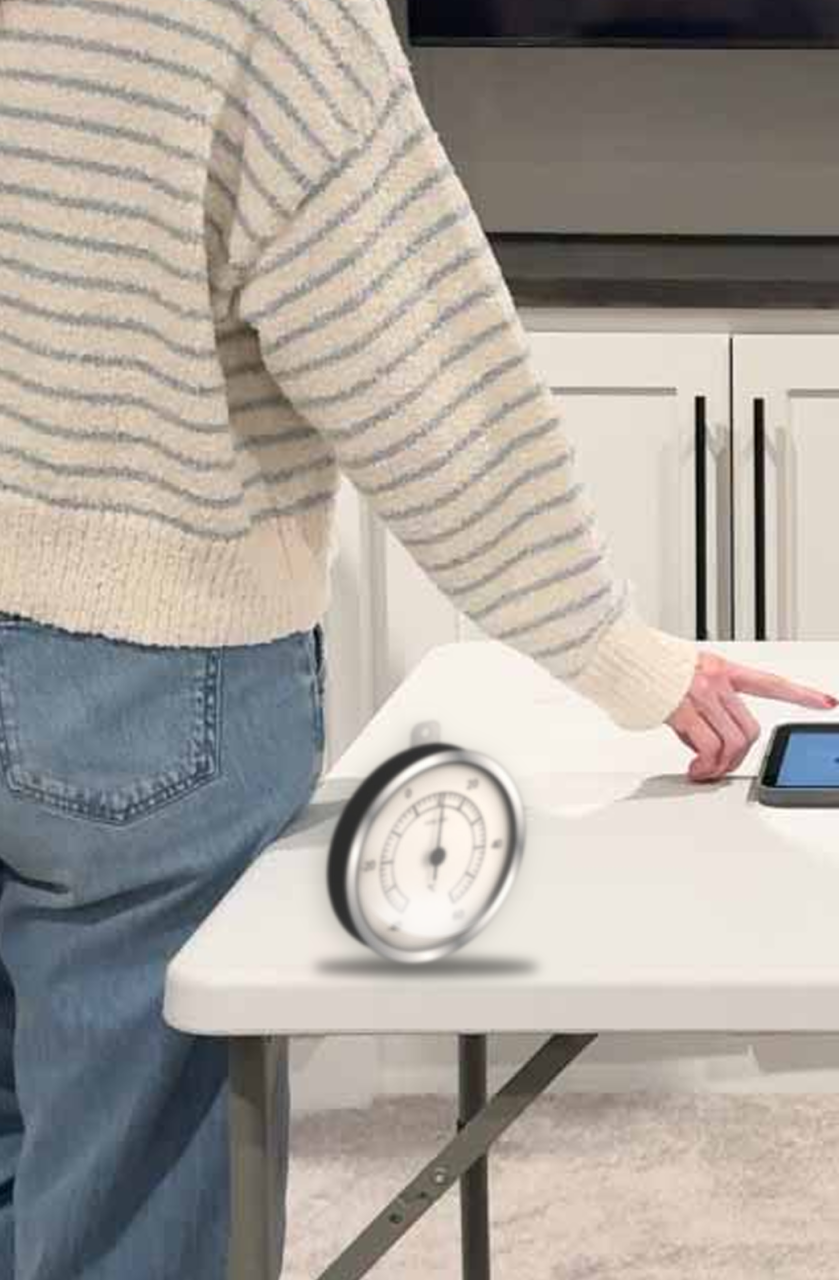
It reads 10; °C
